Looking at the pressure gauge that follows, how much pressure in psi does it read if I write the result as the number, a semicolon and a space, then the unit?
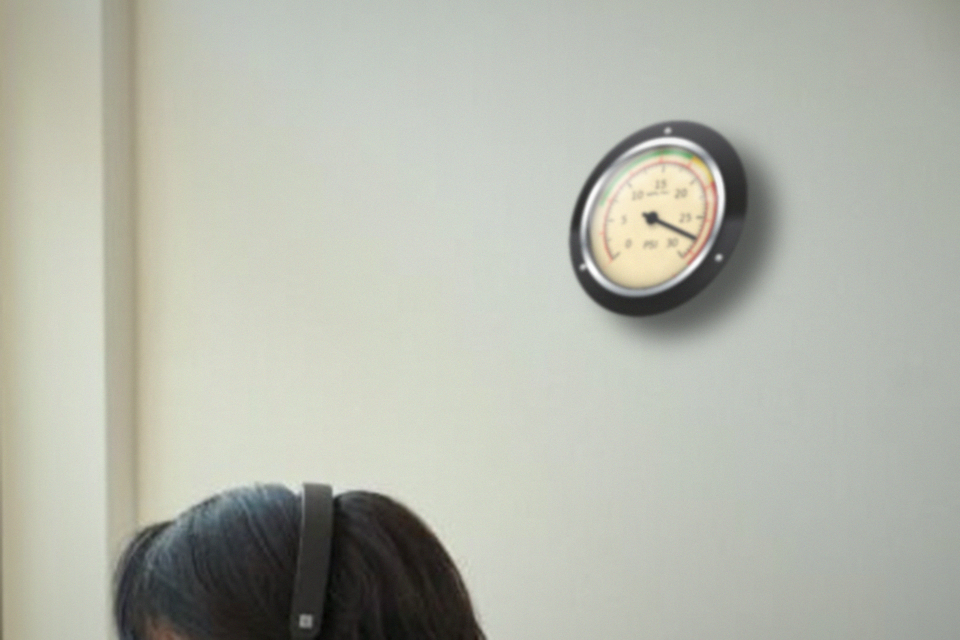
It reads 27.5; psi
